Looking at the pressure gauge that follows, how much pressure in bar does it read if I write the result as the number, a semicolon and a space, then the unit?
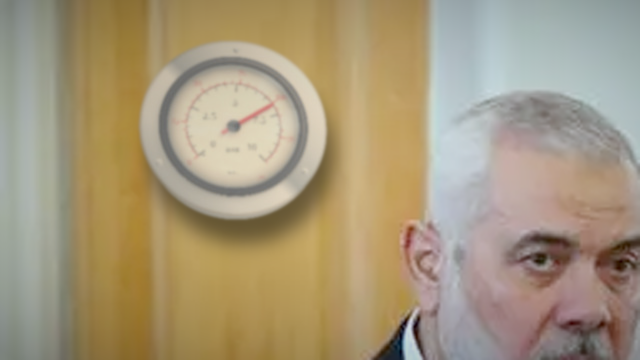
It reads 7; bar
